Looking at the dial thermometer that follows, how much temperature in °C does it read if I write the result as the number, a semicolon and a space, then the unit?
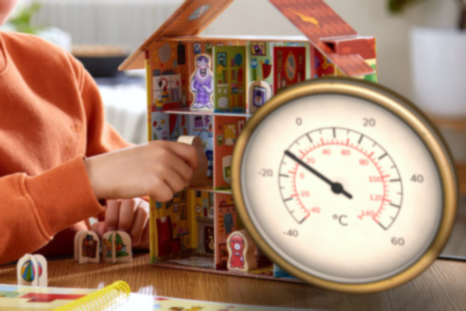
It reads -10; °C
